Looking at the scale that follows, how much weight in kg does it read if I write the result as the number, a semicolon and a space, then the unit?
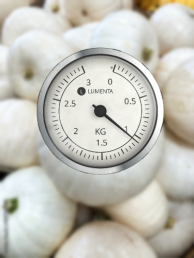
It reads 1.05; kg
